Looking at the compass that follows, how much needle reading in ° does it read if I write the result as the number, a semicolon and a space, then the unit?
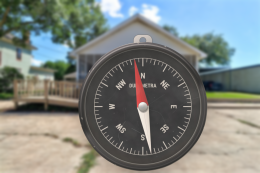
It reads 350; °
